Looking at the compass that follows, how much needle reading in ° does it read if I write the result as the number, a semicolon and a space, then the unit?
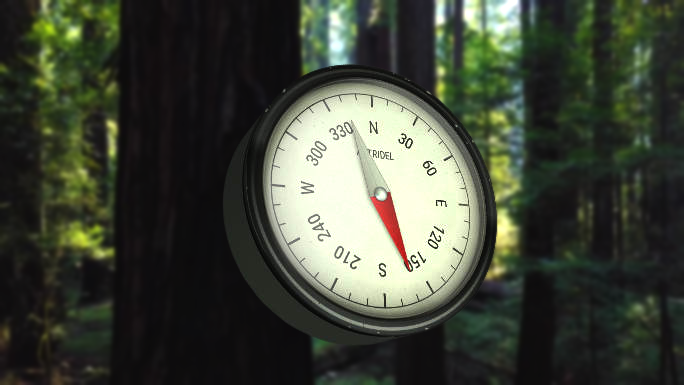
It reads 160; °
